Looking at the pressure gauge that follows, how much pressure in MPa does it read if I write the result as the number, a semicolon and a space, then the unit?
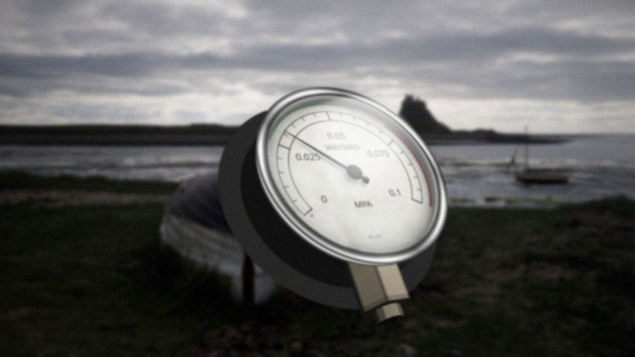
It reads 0.03; MPa
